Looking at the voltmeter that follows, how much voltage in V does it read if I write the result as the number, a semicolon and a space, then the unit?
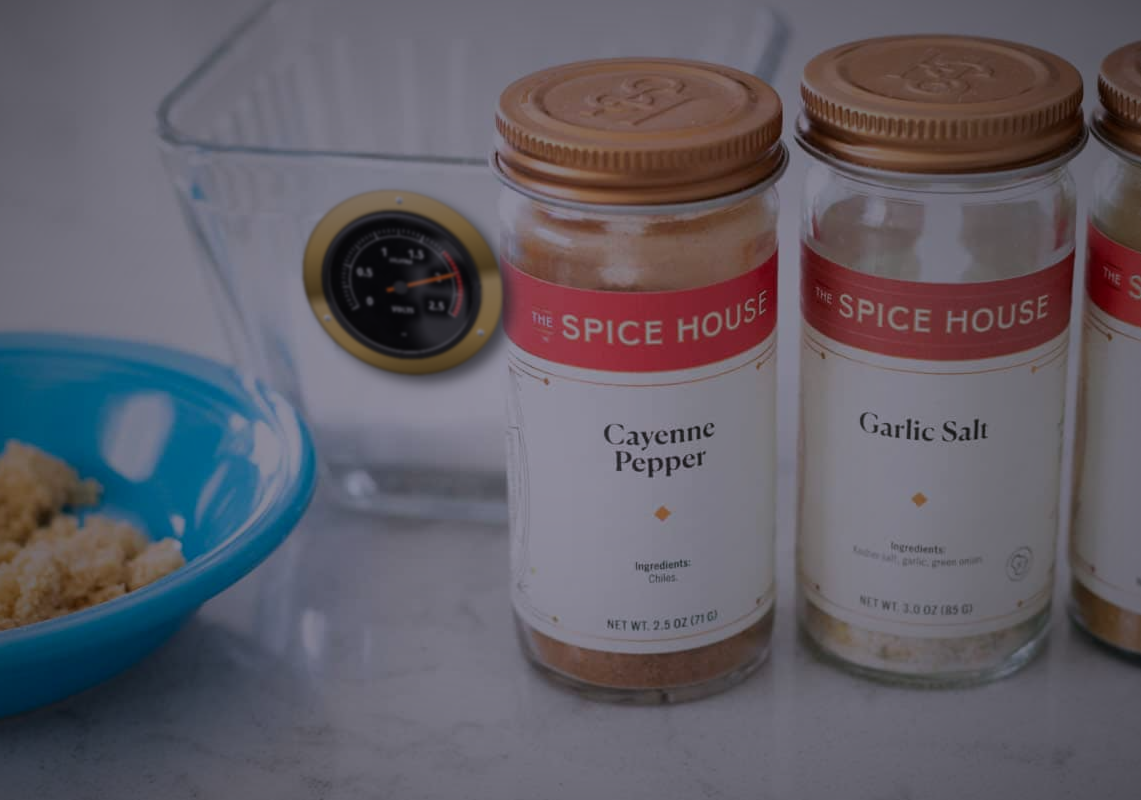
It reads 2; V
